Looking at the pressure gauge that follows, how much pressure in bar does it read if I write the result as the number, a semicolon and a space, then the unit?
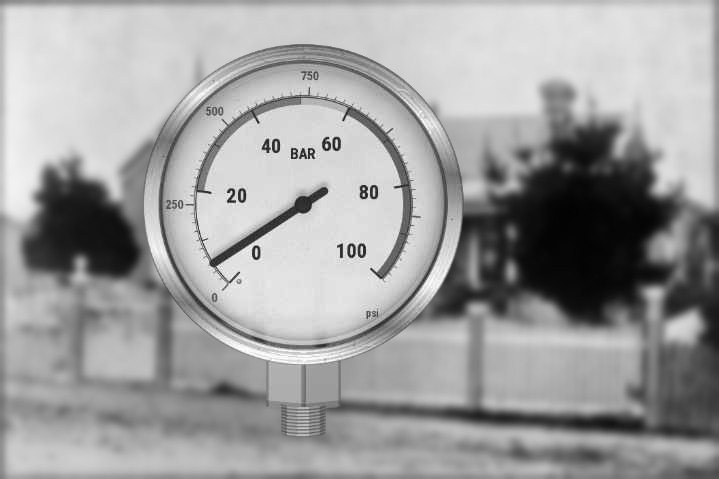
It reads 5; bar
